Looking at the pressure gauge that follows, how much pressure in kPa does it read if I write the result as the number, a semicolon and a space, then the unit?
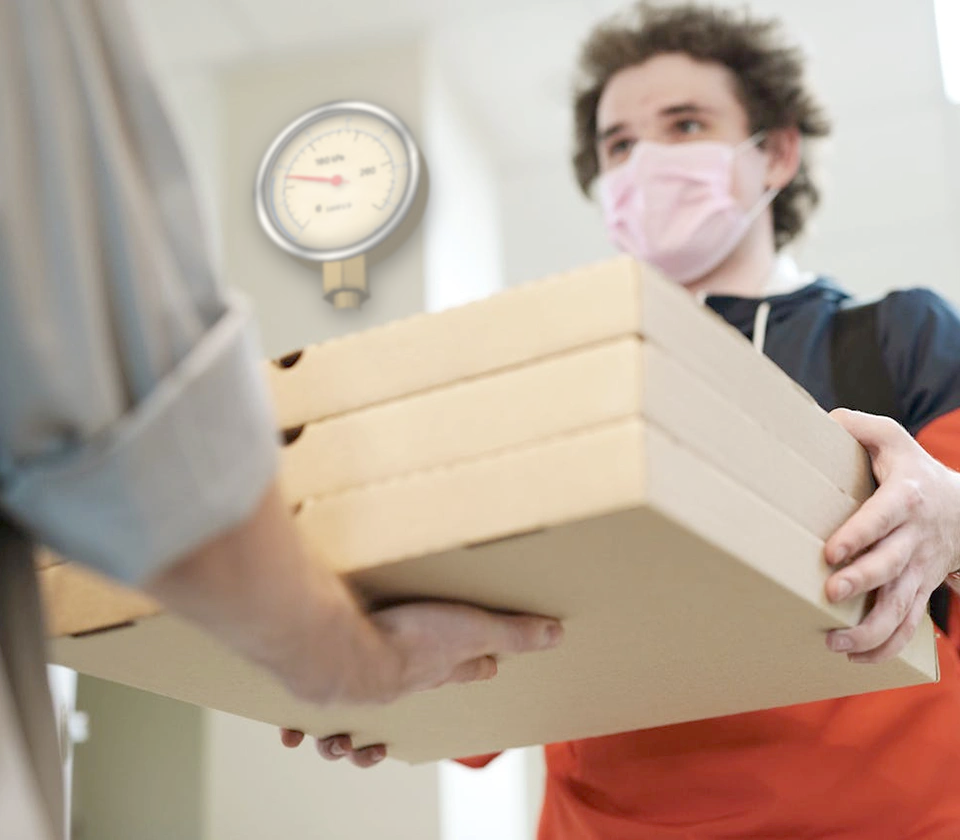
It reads 60; kPa
